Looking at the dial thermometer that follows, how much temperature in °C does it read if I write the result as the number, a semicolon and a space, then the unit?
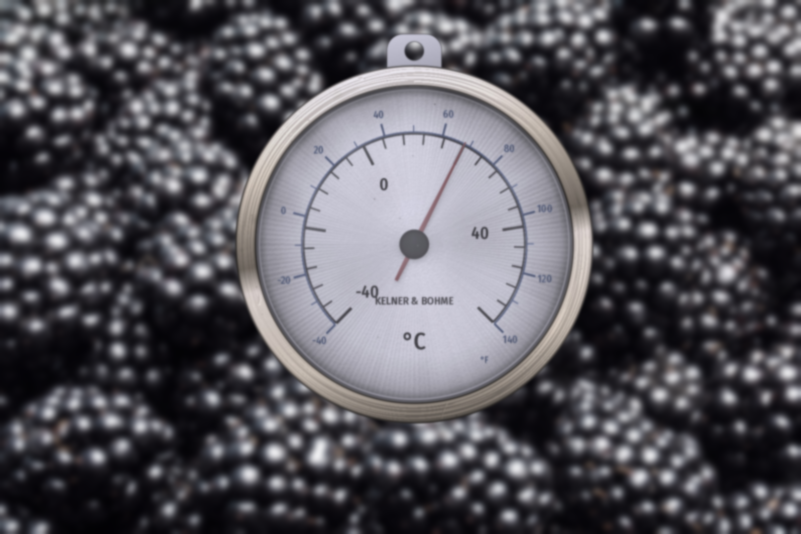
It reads 20; °C
